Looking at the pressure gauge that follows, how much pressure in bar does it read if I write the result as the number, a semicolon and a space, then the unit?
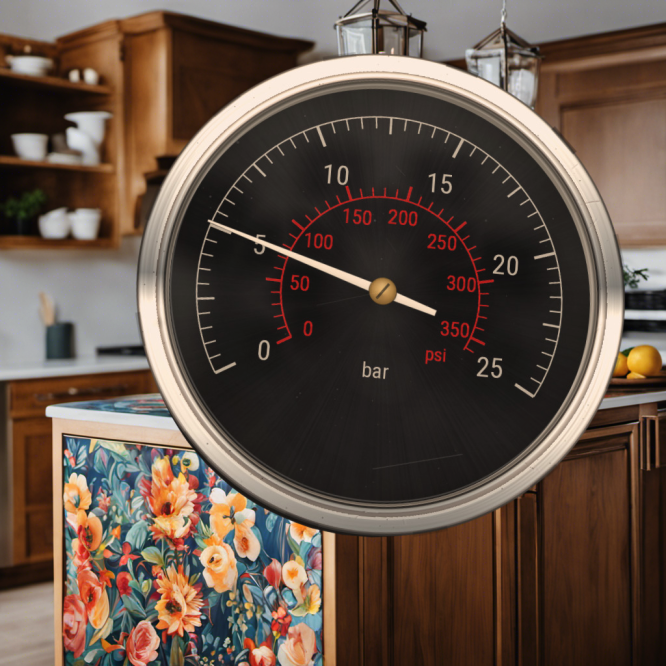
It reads 5; bar
